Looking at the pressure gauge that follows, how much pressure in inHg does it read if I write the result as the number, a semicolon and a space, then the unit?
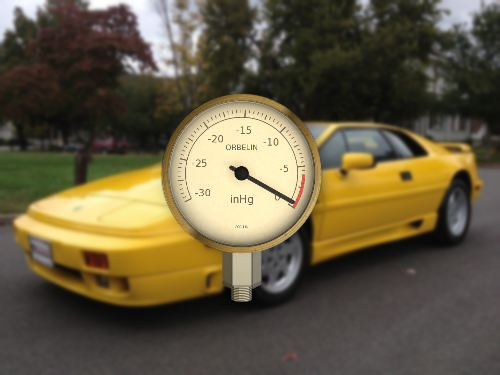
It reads -0.5; inHg
